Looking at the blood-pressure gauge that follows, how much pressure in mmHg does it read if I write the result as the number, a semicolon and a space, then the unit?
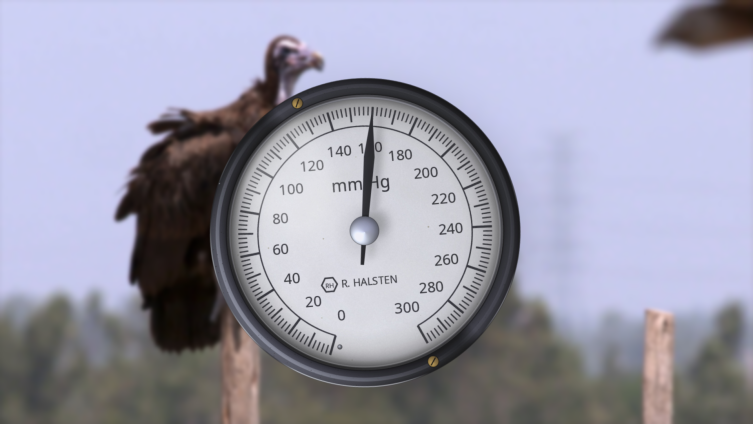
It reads 160; mmHg
